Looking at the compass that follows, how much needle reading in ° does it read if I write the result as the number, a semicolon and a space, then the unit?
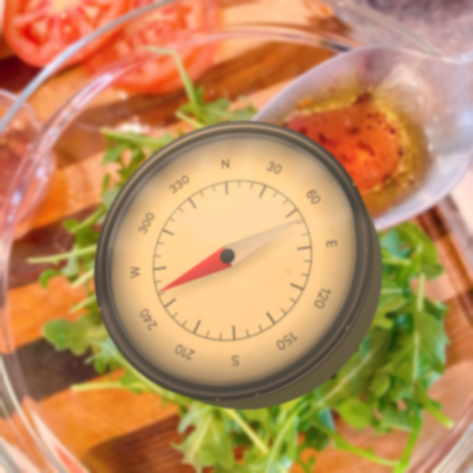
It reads 250; °
